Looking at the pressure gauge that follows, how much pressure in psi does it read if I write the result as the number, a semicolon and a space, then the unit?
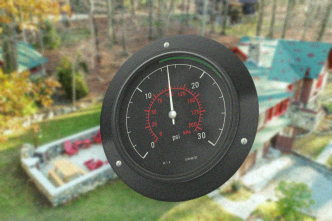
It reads 15; psi
